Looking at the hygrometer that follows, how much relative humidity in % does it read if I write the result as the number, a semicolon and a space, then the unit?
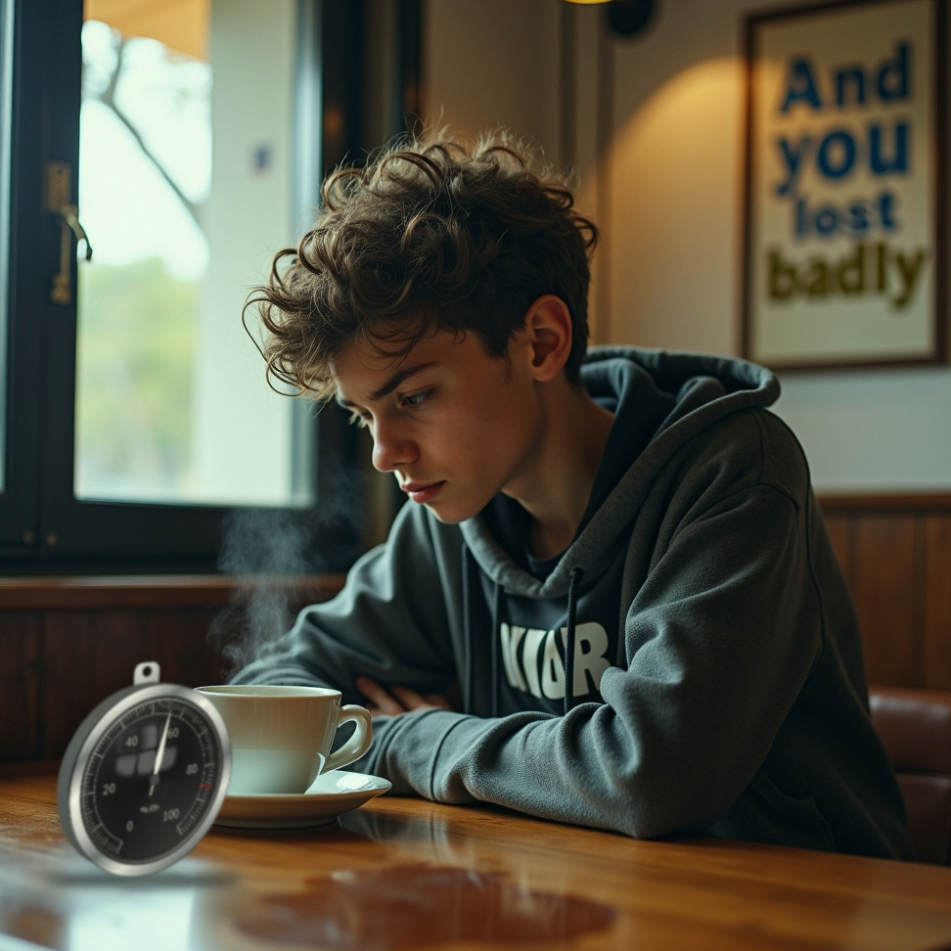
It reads 55; %
